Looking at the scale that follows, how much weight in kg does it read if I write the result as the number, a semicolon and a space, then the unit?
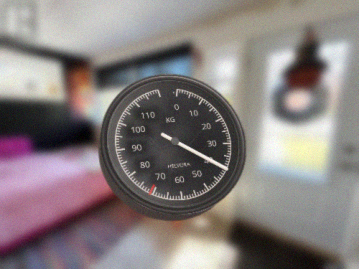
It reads 40; kg
